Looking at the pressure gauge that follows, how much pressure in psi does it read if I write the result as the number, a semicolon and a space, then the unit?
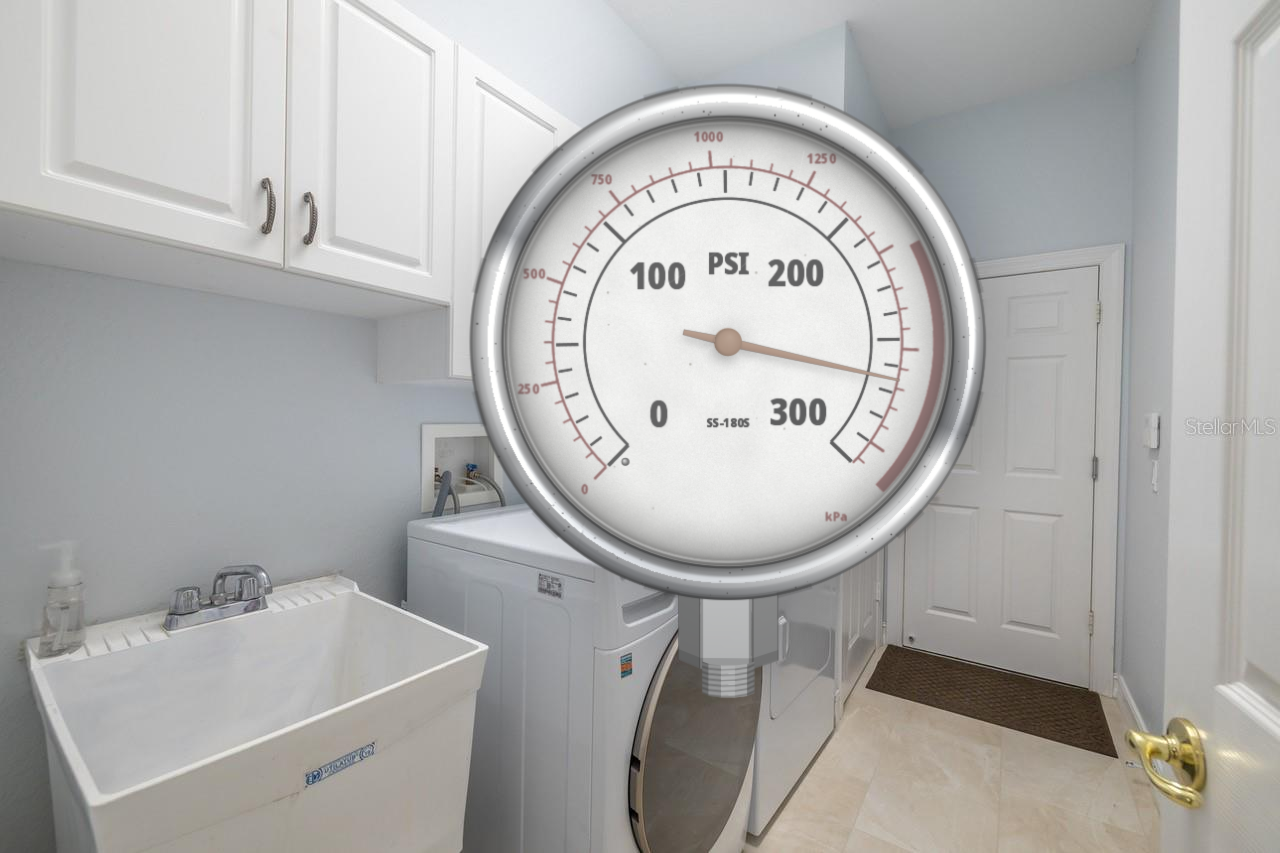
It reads 265; psi
